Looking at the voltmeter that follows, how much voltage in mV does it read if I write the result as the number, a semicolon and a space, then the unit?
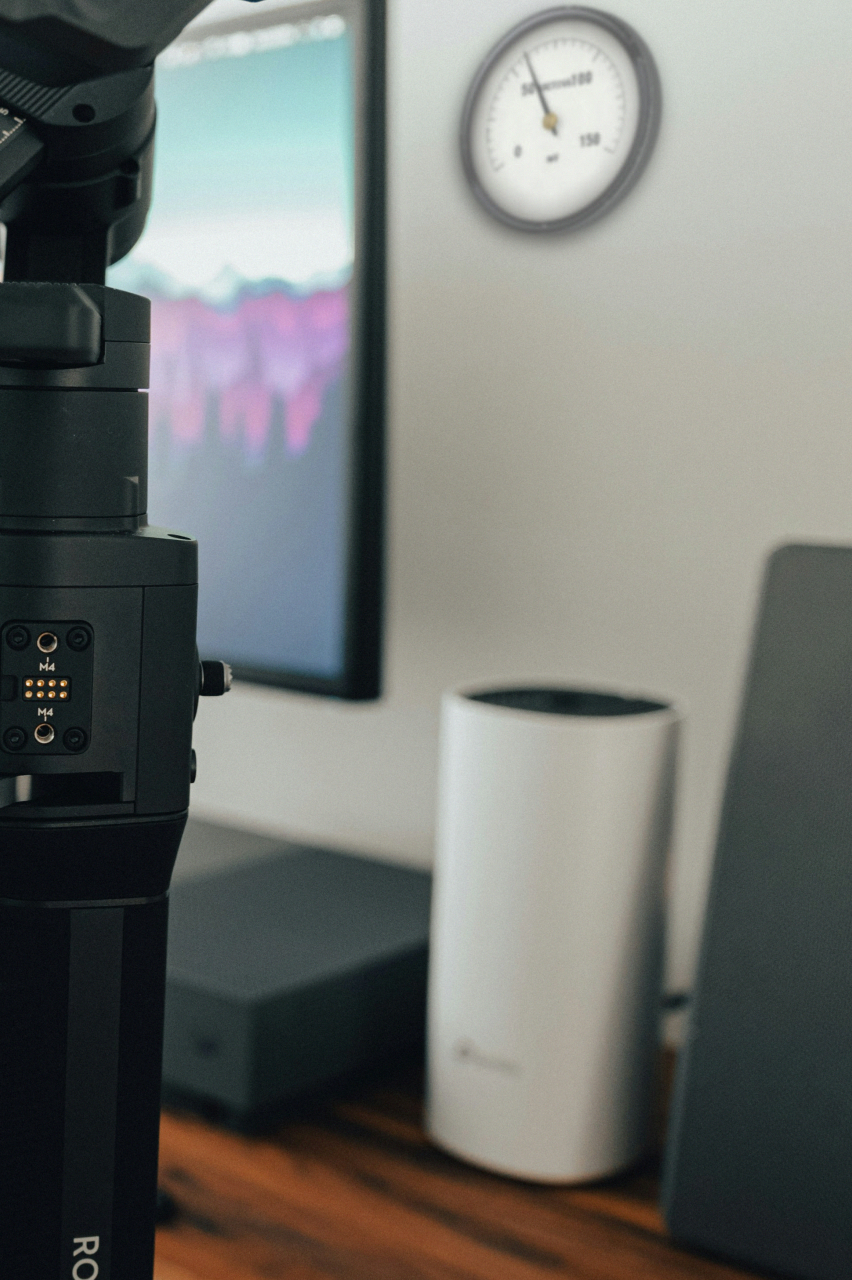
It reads 60; mV
